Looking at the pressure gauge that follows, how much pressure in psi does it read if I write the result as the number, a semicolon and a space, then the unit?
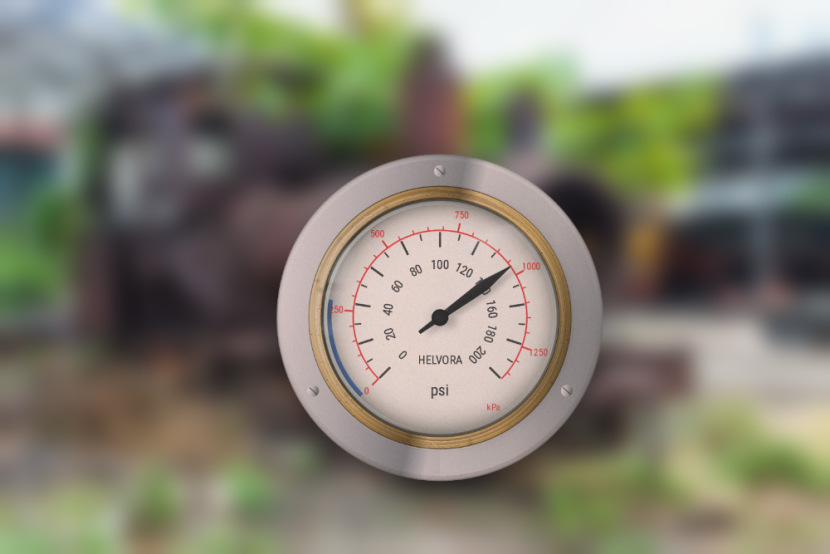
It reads 140; psi
